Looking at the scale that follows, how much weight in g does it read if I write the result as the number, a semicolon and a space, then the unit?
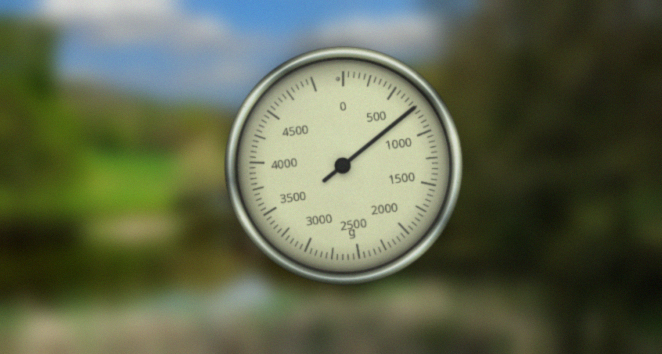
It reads 750; g
